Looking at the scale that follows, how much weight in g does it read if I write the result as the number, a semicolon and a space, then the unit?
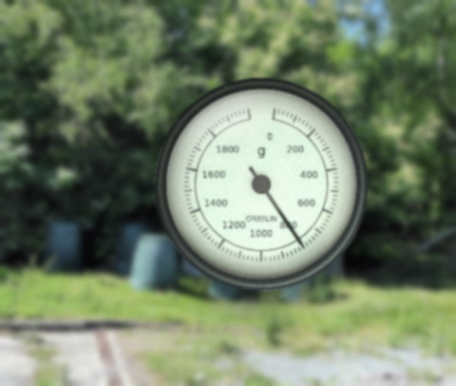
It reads 800; g
